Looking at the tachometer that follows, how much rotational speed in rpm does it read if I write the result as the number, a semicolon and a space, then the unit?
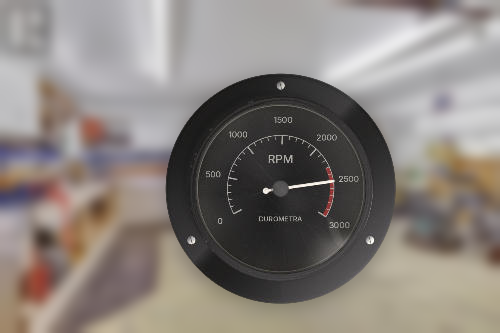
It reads 2500; rpm
